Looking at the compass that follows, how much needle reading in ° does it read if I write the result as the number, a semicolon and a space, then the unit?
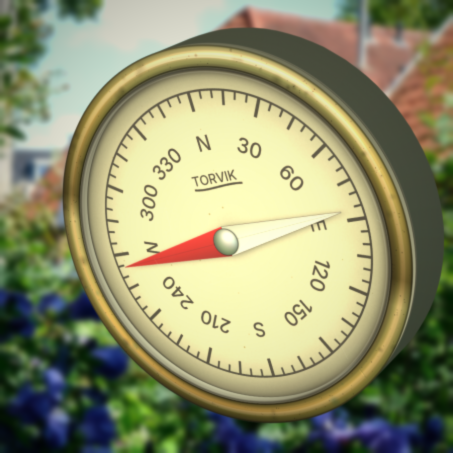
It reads 265; °
